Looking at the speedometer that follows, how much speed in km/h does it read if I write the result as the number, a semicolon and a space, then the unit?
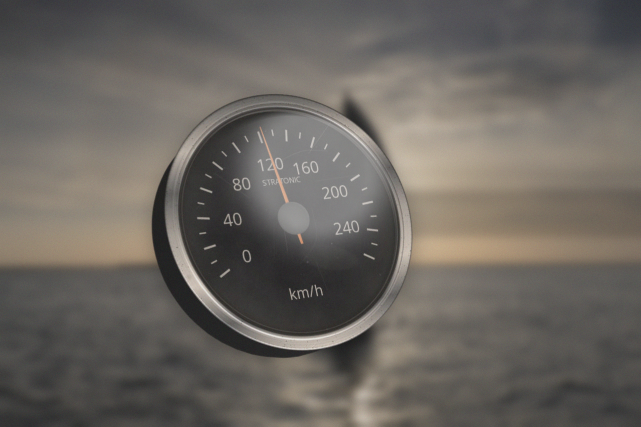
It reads 120; km/h
